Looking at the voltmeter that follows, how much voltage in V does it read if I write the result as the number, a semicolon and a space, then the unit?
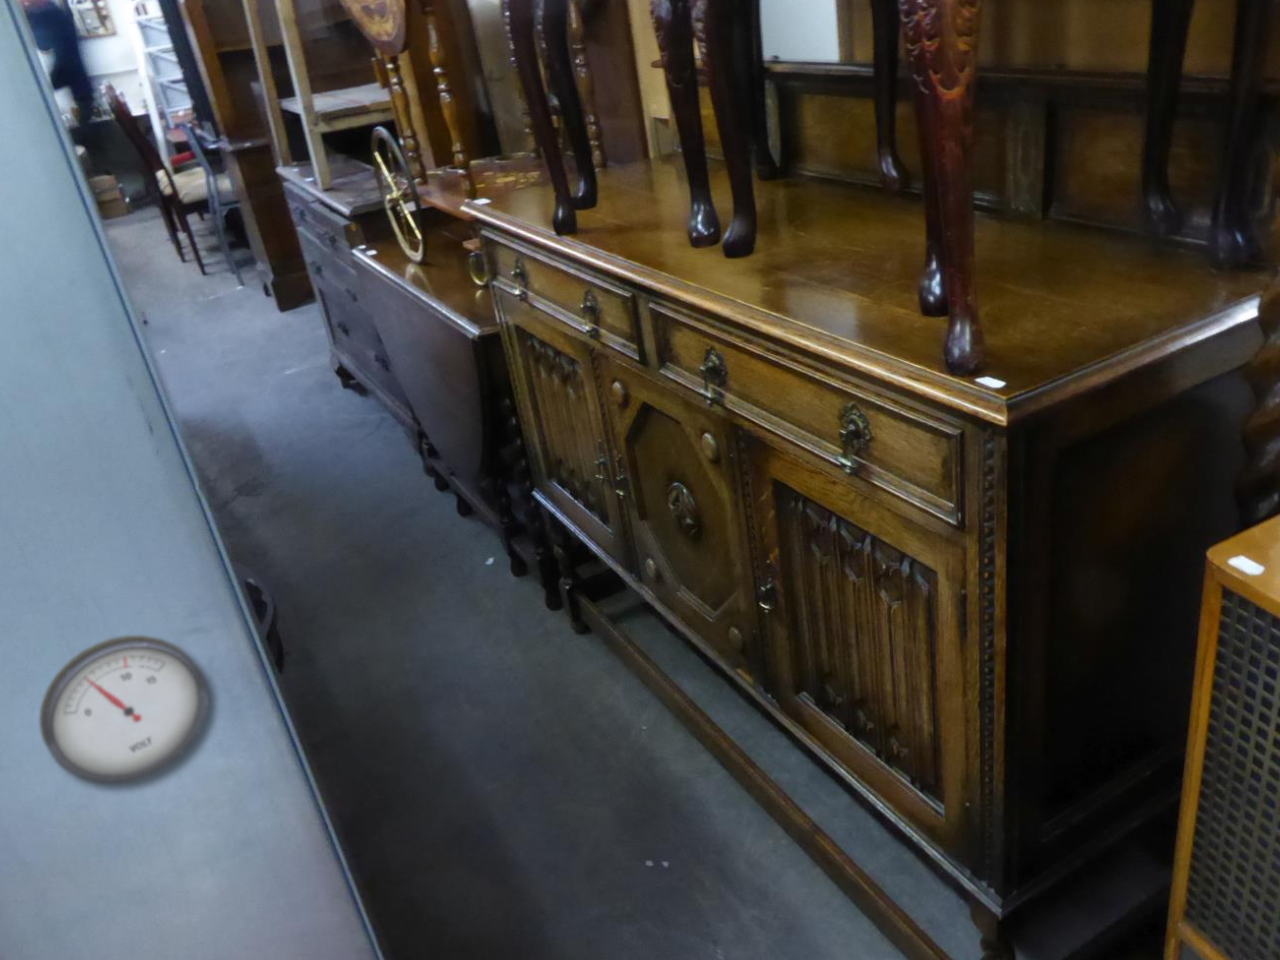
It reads 5; V
